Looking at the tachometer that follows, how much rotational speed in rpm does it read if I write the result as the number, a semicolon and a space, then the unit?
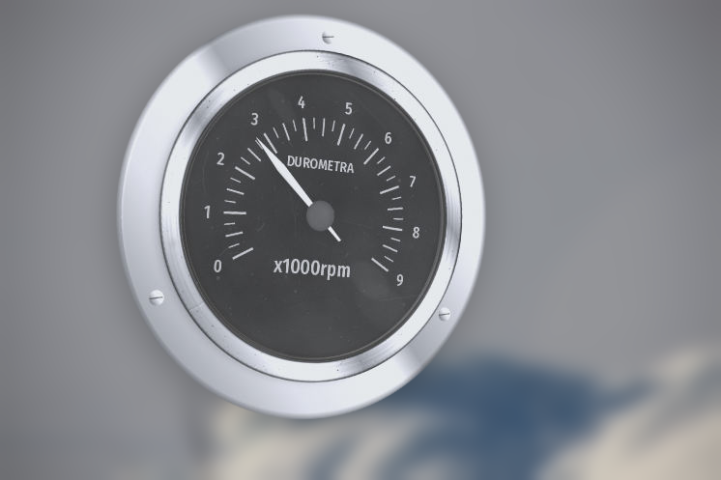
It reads 2750; rpm
